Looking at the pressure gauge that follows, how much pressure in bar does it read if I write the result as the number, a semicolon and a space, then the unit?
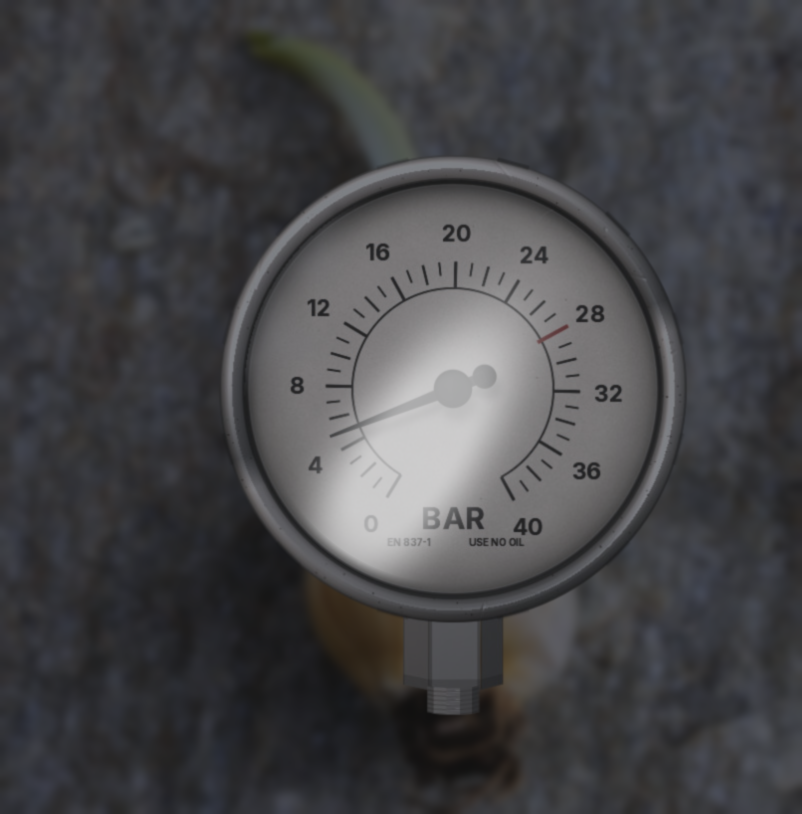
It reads 5; bar
